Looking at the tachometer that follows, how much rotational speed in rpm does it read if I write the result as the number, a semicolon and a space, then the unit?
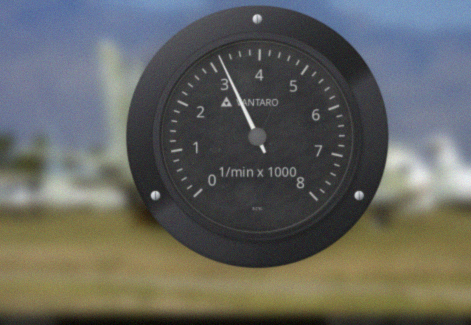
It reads 3200; rpm
